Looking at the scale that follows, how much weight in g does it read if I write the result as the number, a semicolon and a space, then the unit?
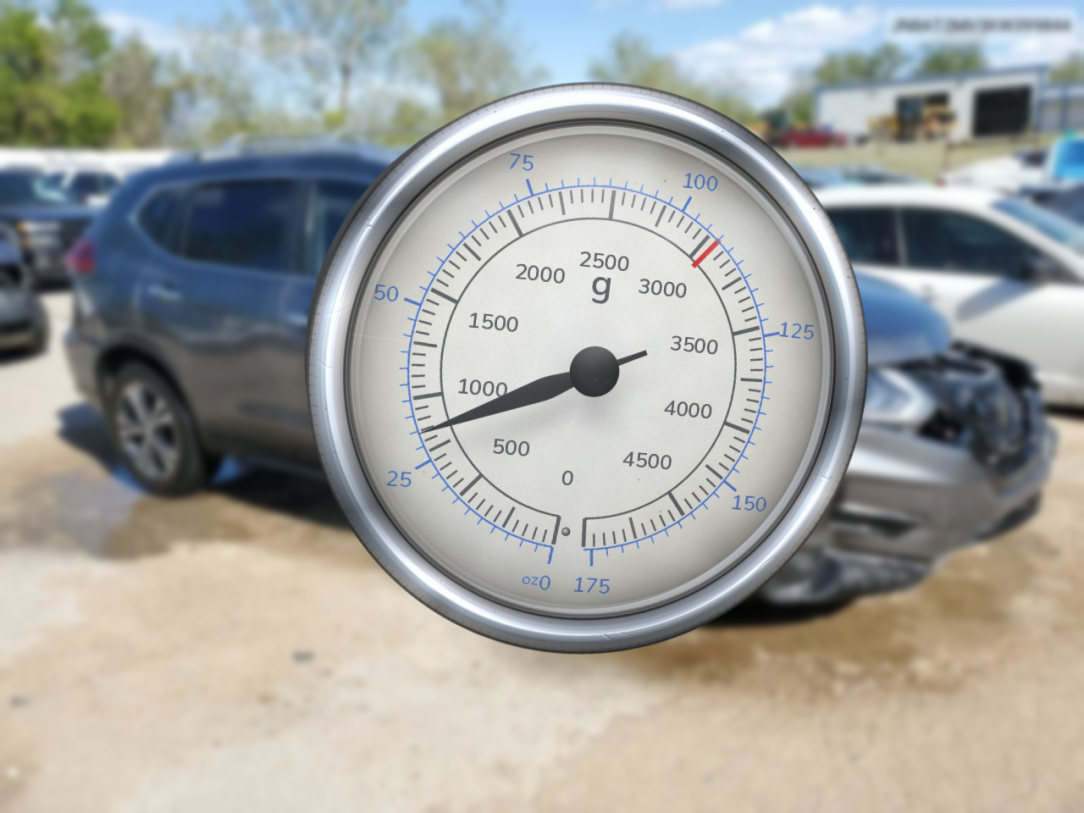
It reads 850; g
